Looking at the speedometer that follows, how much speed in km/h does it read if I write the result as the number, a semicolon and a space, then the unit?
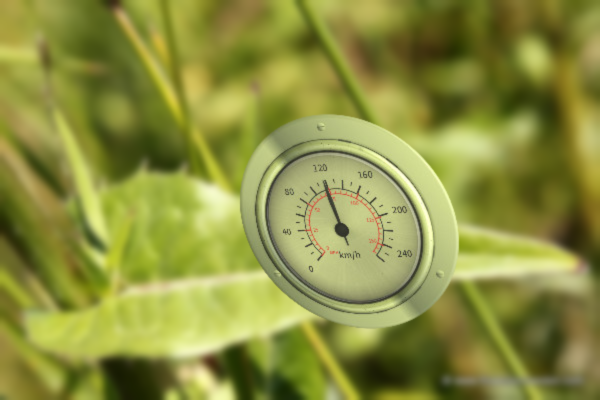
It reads 120; km/h
